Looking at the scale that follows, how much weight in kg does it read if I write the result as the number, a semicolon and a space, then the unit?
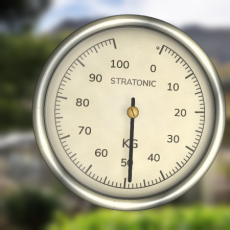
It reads 49; kg
